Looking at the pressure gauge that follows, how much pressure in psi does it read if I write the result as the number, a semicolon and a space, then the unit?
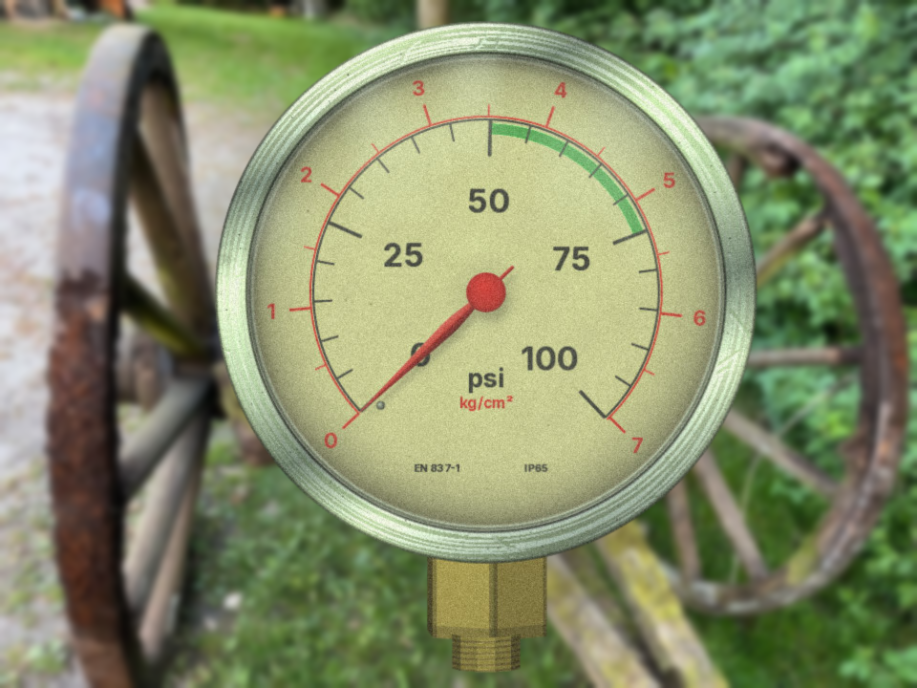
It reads 0; psi
